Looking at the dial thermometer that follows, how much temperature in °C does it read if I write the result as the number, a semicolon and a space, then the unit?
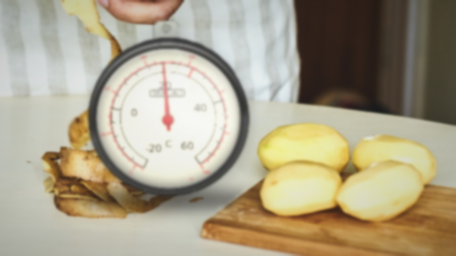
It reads 20; °C
